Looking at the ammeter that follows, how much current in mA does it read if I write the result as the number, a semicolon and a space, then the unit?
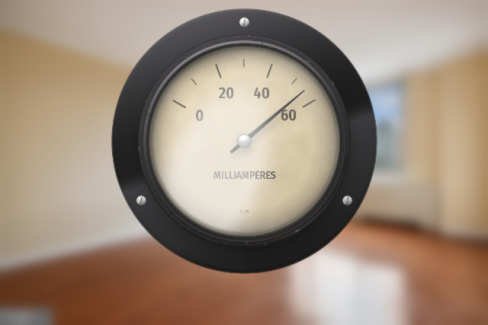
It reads 55; mA
